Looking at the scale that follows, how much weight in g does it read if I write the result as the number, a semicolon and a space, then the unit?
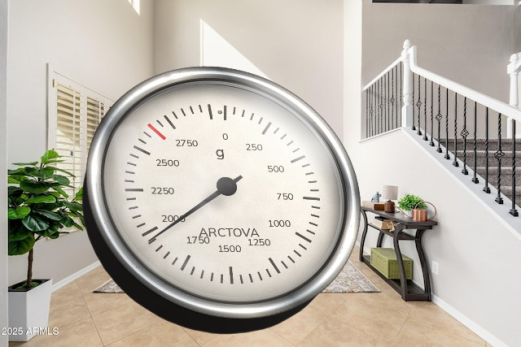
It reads 1950; g
